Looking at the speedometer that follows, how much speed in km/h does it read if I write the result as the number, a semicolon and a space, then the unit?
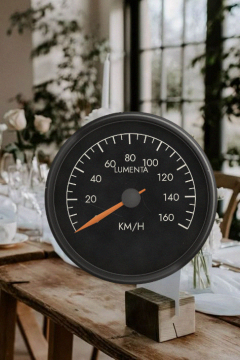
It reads 0; km/h
